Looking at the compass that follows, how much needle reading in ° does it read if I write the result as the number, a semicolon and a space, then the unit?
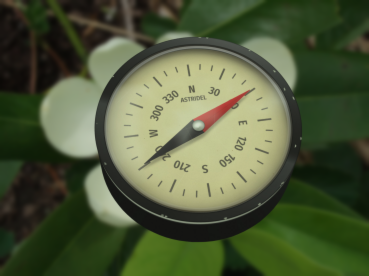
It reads 60; °
